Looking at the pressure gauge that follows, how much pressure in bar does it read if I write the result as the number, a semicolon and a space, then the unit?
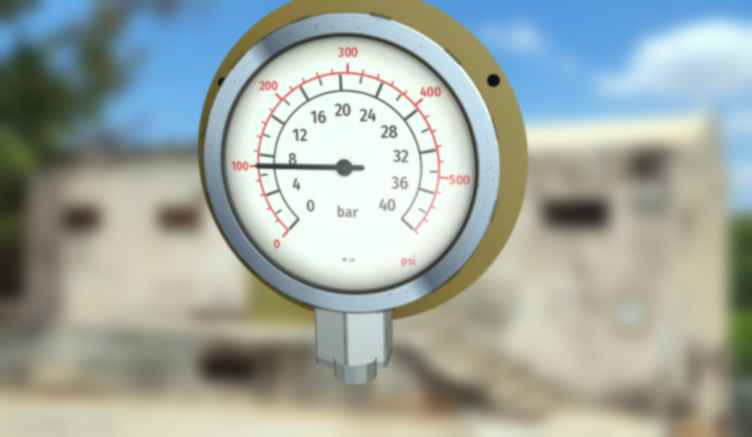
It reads 7; bar
